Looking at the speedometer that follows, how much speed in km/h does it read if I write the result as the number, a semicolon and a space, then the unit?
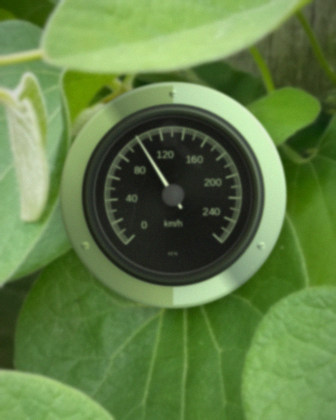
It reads 100; km/h
